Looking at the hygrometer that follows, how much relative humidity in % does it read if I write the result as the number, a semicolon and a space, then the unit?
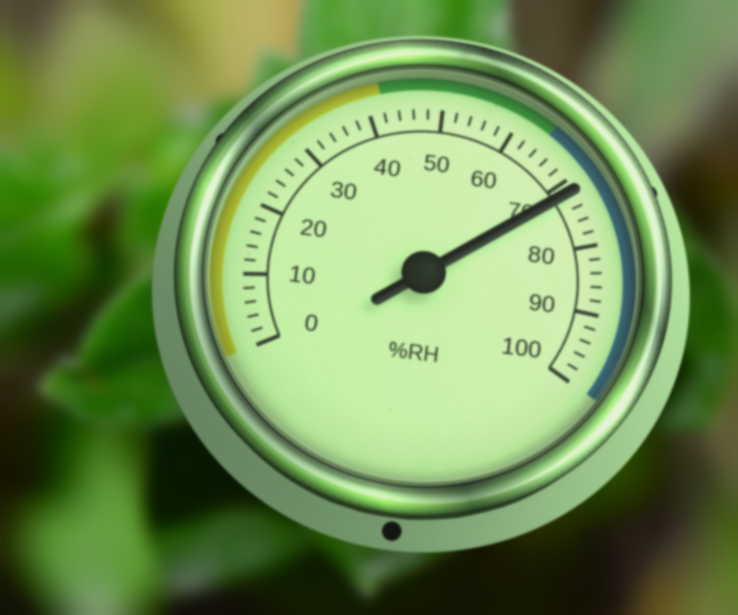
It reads 72; %
